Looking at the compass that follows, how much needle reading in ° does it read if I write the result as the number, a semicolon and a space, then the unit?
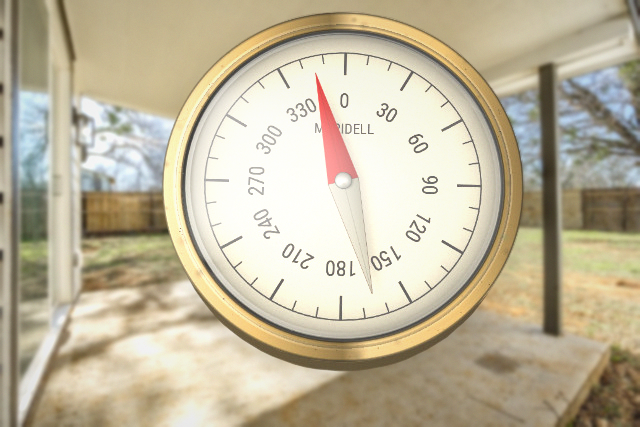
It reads 345; °
